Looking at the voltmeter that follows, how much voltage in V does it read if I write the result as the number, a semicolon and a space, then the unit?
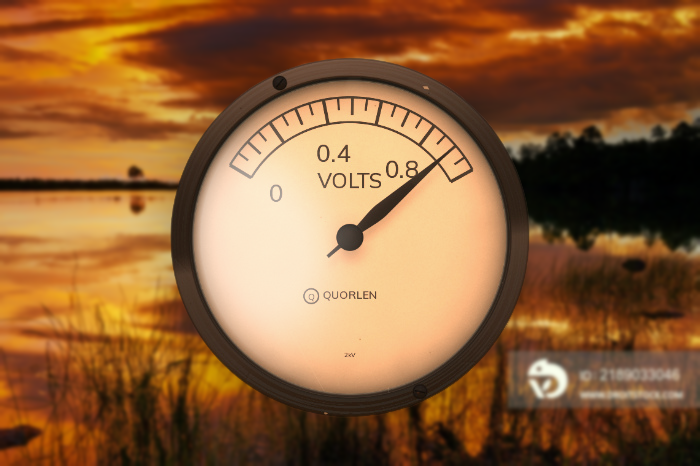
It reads 0.9; V
